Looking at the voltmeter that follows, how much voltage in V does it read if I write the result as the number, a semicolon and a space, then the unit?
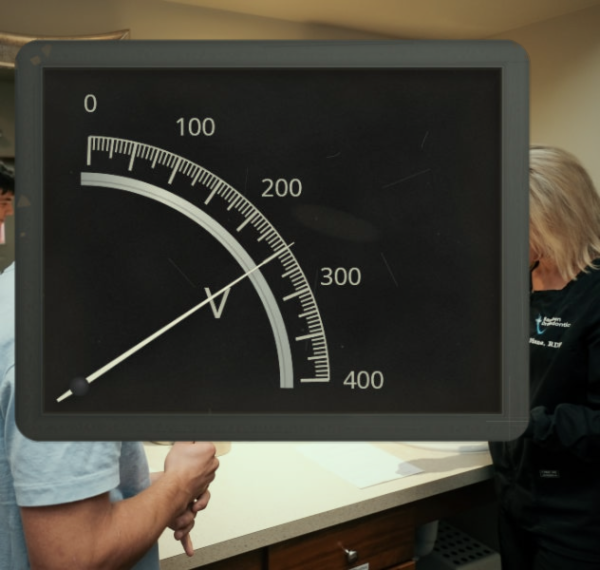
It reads 250; V
